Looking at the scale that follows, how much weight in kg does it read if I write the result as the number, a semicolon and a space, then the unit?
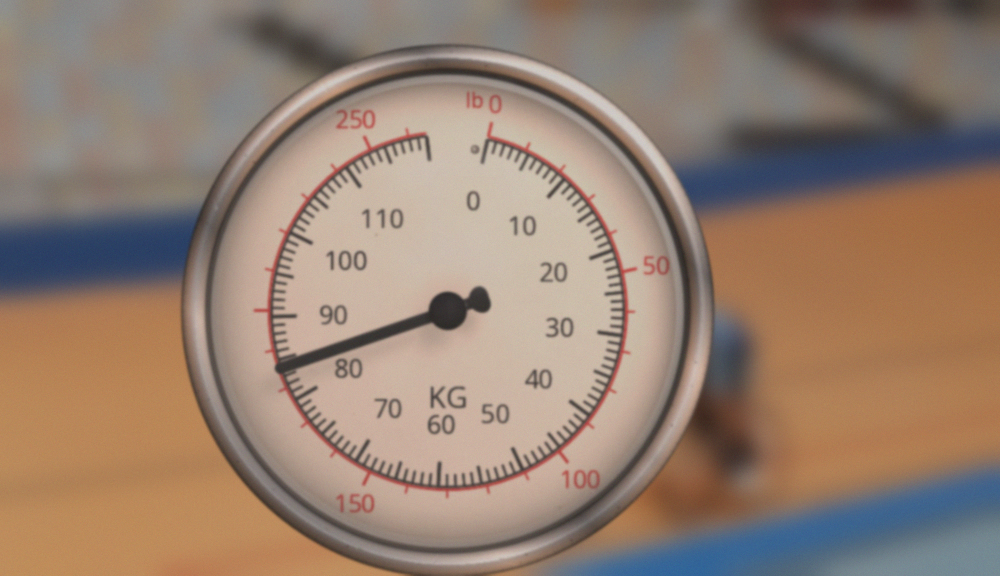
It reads 84; kg
